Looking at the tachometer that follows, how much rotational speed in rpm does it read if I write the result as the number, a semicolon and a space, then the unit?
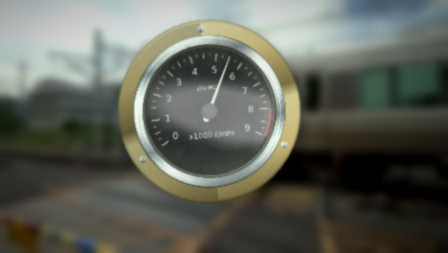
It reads 5500; rpm
